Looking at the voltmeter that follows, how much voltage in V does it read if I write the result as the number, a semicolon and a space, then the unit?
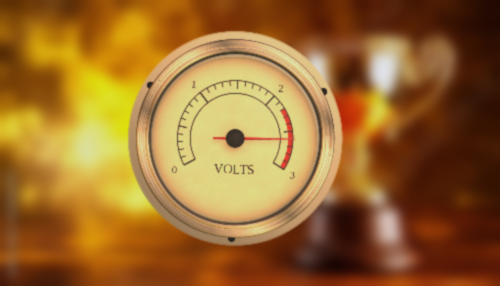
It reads 2.6; V
